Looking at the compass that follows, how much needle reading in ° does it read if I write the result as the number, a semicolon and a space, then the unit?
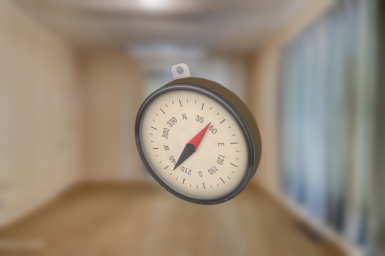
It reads 50; °
